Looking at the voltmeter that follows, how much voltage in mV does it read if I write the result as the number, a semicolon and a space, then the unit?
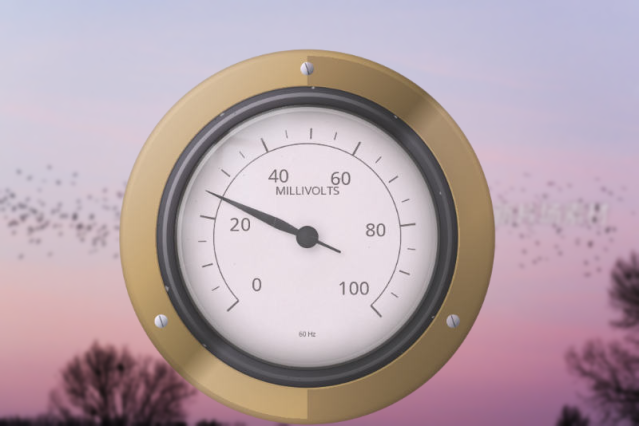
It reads 25; mV
